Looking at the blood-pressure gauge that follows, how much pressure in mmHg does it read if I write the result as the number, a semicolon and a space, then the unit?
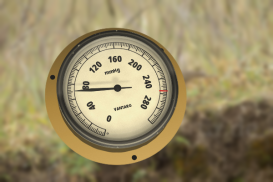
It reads 70; mmHg
